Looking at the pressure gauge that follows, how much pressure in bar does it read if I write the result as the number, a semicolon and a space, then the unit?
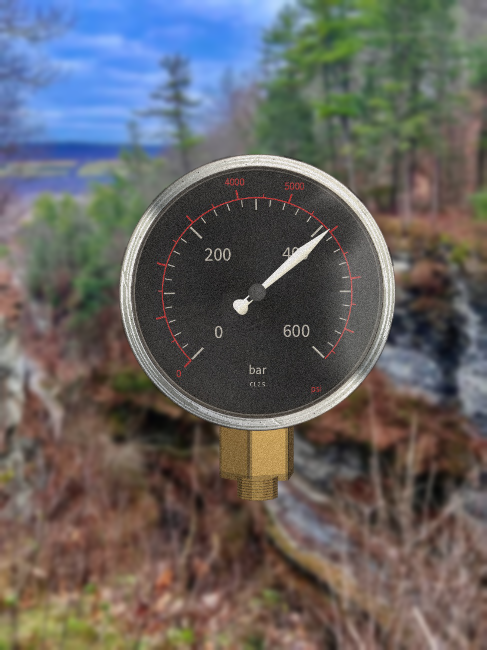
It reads 410; bar
